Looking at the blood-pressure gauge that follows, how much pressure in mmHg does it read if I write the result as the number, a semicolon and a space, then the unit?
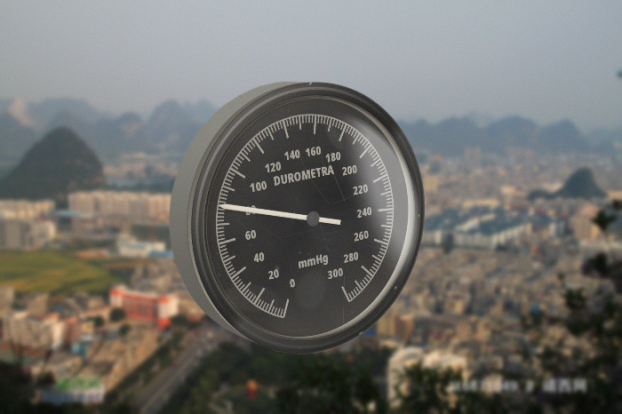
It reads 80; mmHg
